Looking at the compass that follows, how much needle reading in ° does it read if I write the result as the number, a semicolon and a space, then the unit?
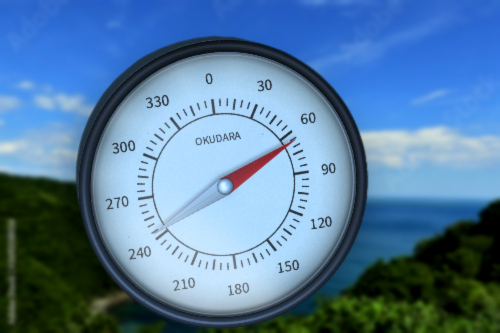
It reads 65; °
